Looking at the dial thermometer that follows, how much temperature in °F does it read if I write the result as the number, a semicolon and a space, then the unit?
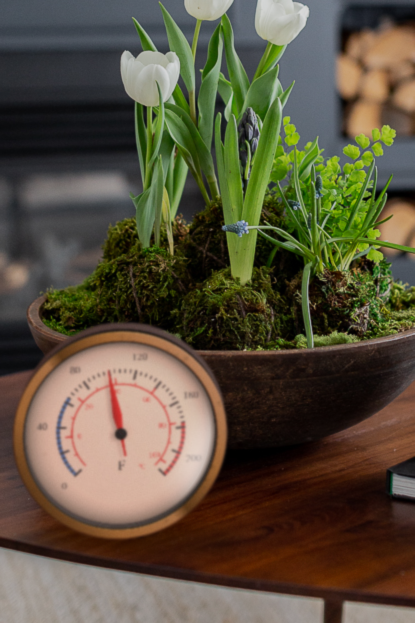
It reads 100; °F
